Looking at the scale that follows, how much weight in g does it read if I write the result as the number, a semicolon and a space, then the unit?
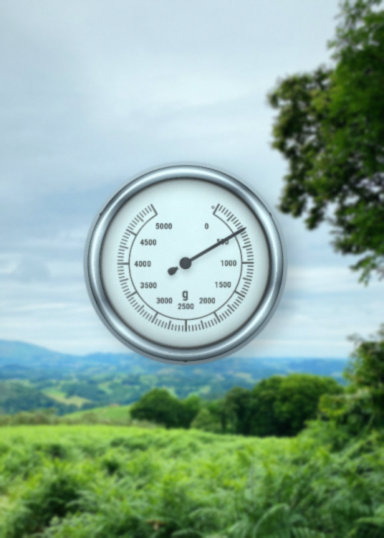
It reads 500; g
